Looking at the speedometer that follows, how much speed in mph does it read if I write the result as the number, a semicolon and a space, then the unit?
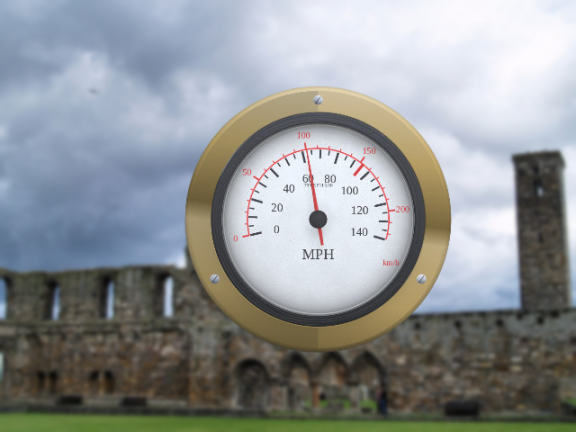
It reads 62.5; mph
